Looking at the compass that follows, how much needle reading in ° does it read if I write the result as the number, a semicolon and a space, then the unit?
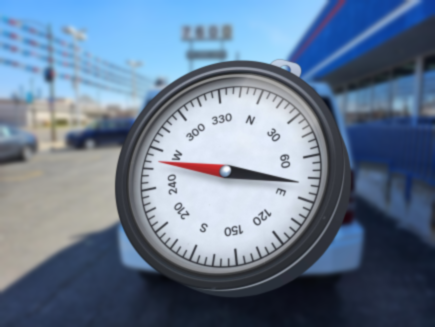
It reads 260; °
